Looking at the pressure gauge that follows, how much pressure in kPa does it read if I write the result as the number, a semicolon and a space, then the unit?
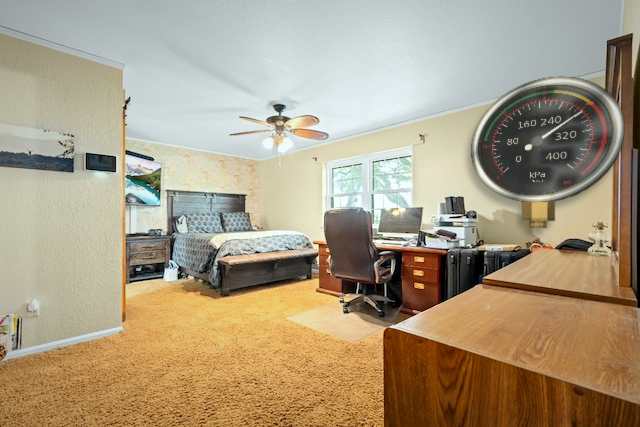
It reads 280; kPa
